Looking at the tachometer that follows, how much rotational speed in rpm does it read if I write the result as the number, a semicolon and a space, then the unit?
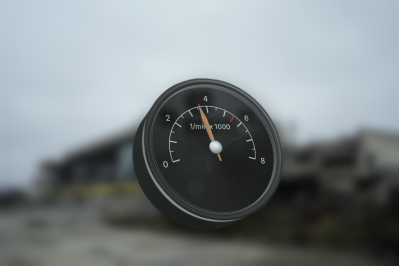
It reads 3500; rpm
